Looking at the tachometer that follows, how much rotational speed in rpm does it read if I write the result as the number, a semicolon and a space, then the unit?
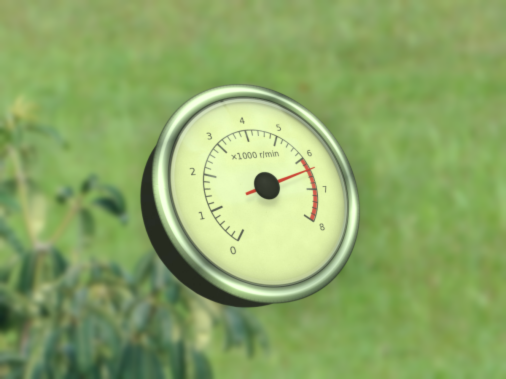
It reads 6400; rpm
